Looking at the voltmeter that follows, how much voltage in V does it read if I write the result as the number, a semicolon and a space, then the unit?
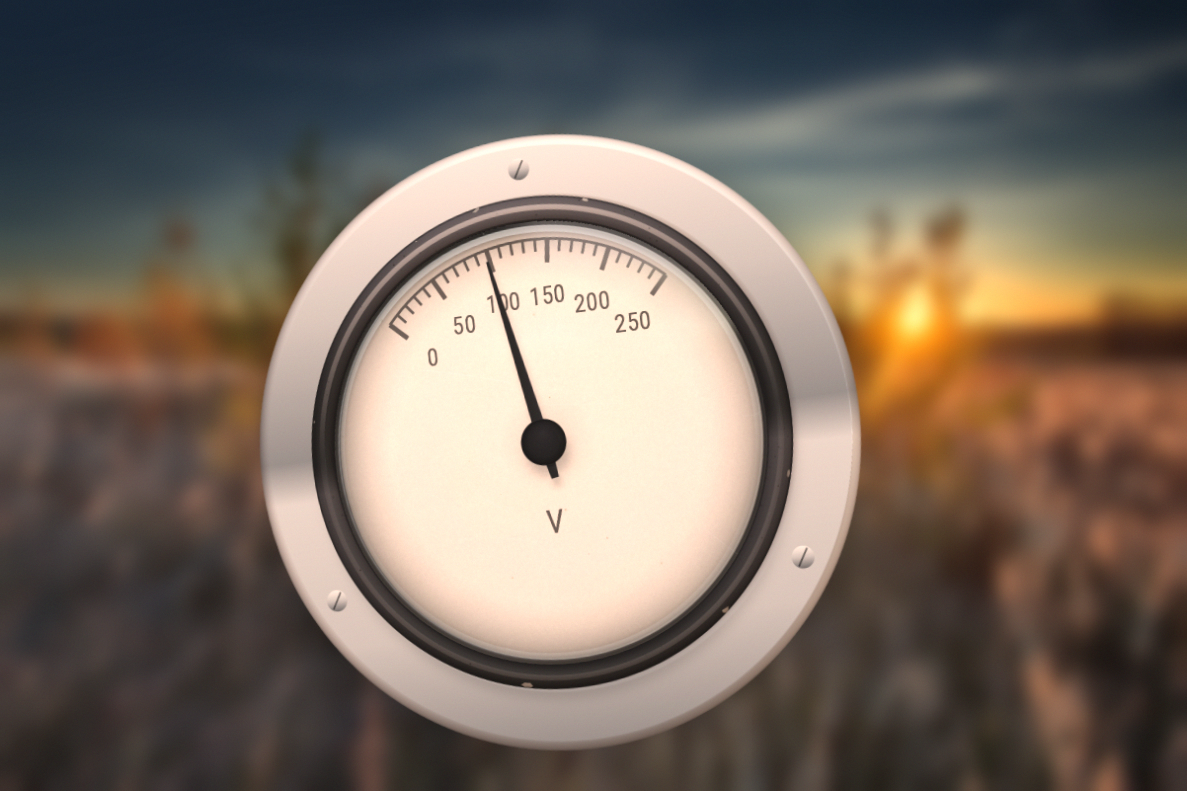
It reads 100; V
